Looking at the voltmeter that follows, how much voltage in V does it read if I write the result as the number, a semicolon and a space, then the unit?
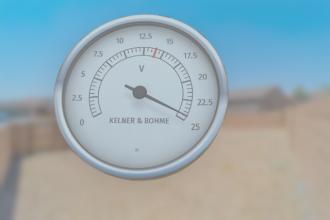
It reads 24.5; V
